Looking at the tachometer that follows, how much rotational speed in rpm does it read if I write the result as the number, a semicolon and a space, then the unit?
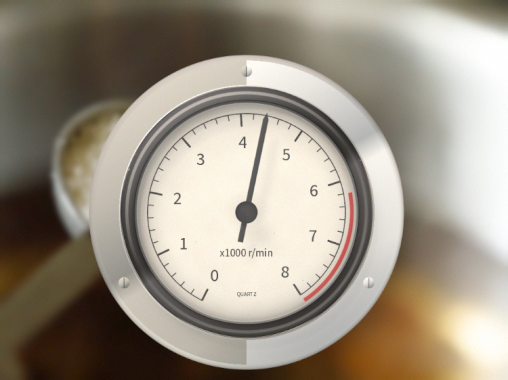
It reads 4400; rpm
